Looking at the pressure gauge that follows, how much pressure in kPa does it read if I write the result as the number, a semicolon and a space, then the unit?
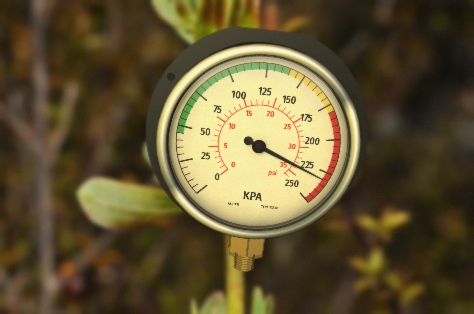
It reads 230; kPa
